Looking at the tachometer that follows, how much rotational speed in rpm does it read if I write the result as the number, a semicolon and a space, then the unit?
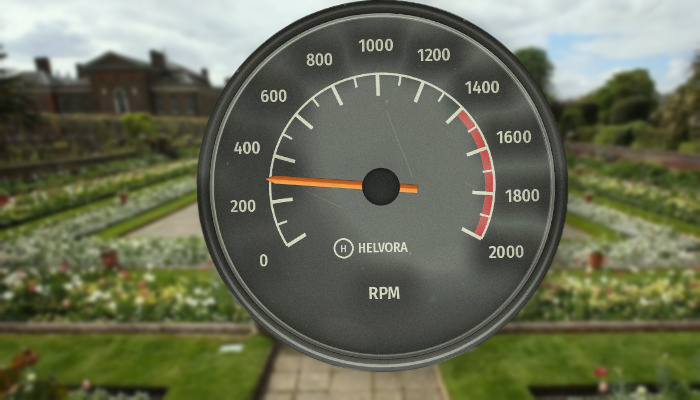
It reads 300; rpm
